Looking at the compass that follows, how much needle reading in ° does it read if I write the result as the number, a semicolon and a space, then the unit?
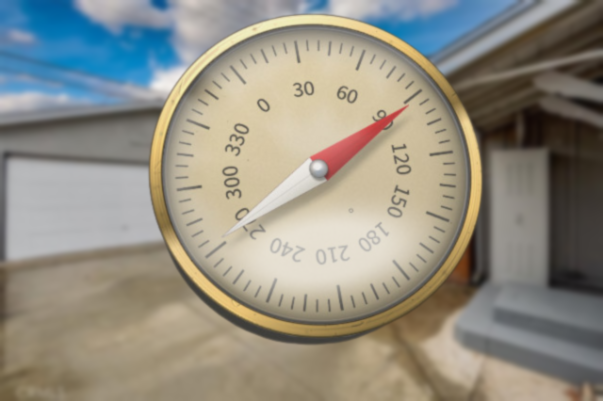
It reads 92.5; °
